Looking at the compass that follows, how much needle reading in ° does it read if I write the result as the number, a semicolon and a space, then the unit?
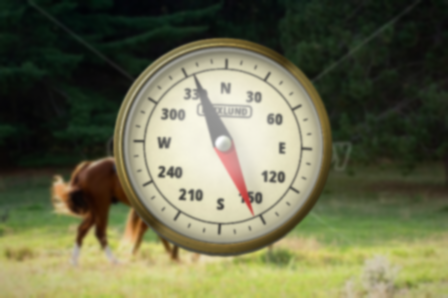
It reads 155; °
